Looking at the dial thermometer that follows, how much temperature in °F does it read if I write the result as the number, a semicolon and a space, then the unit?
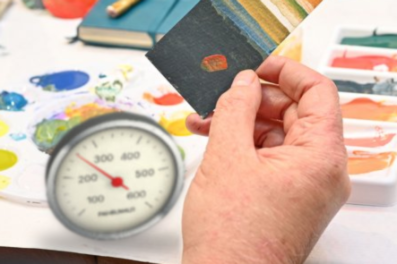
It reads 260; °F
